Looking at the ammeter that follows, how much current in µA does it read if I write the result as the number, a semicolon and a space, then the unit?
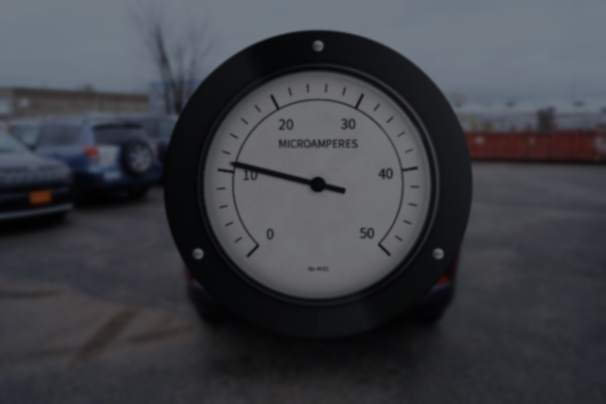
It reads 11; µA
